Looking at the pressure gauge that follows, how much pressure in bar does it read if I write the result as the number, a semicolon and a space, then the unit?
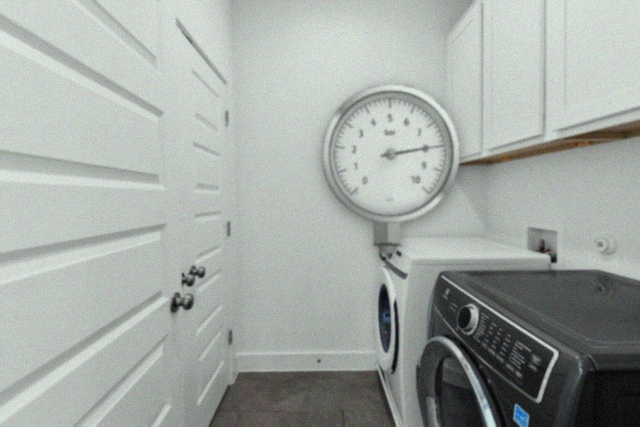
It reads 8; bar
